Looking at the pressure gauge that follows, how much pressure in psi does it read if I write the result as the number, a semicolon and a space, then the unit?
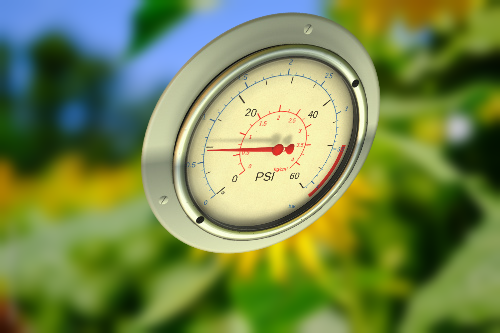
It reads 10; psi
